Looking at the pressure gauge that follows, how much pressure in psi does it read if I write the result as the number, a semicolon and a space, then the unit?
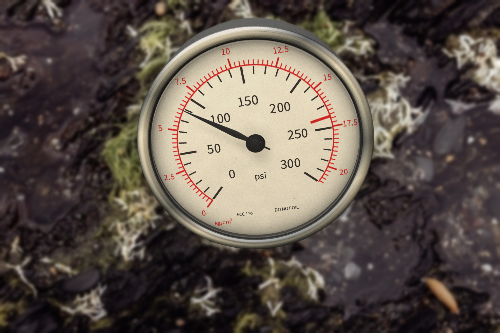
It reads 90; psi
